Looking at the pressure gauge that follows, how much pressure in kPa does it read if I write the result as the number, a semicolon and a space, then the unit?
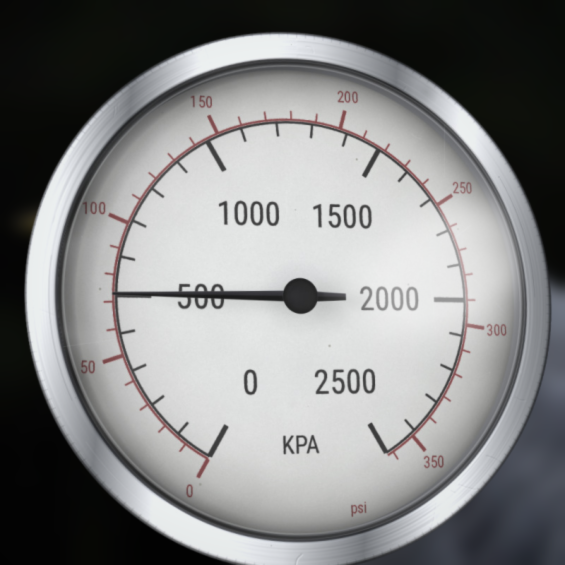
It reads 500; kPa
